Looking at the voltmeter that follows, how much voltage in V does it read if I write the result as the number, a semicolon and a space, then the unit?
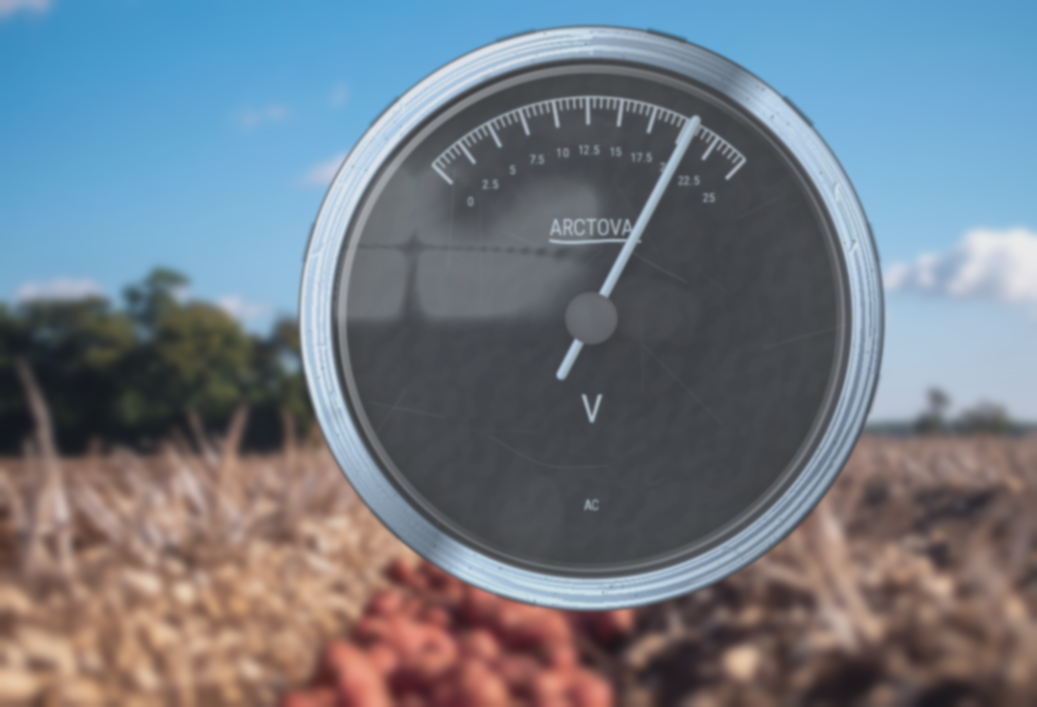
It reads 20.5; V
